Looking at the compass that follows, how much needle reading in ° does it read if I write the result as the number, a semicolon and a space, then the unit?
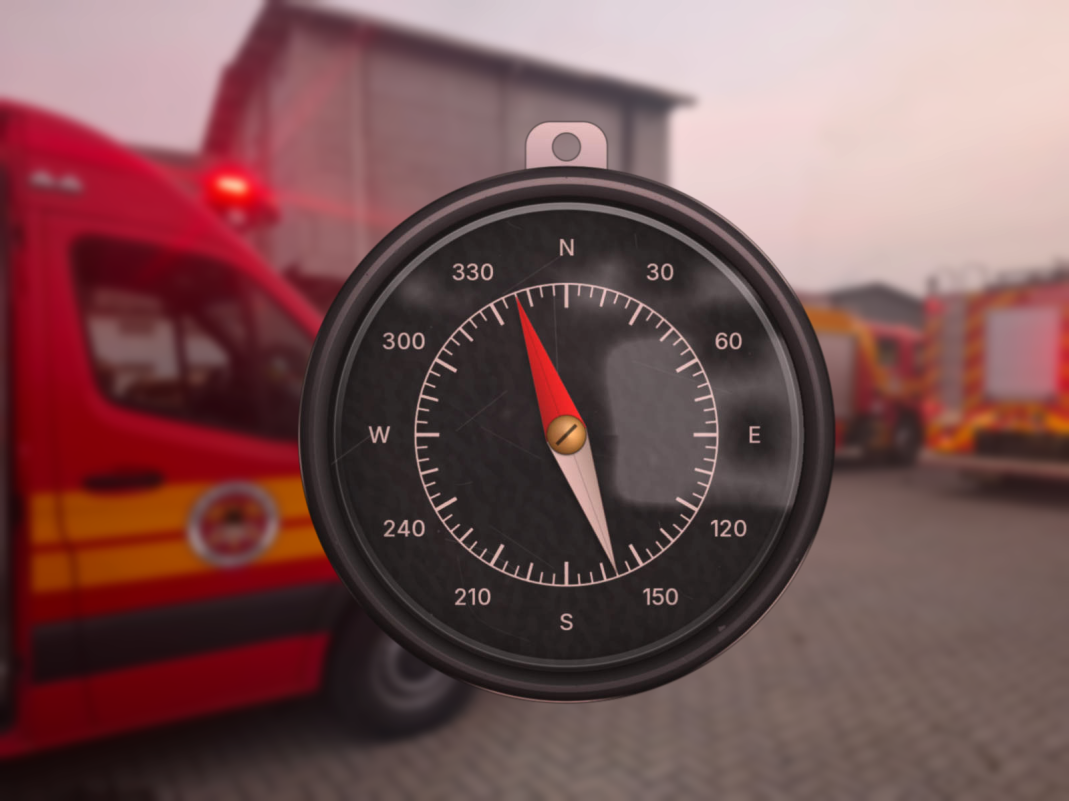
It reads 340; °
